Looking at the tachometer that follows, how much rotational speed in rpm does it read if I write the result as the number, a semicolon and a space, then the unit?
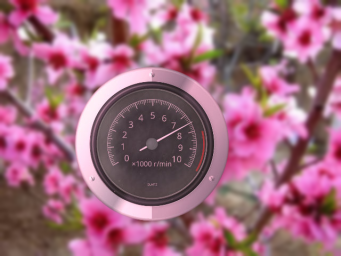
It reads 7500; rpm
